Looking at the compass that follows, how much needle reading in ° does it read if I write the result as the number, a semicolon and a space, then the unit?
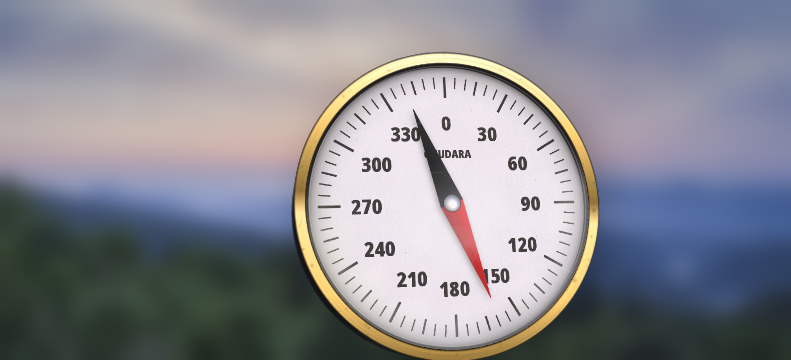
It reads 160; °
